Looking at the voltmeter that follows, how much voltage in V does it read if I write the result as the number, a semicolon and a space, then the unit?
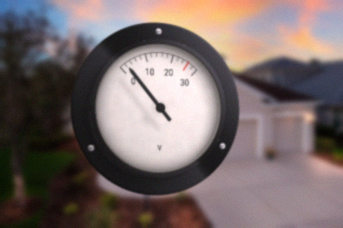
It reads 2; V
